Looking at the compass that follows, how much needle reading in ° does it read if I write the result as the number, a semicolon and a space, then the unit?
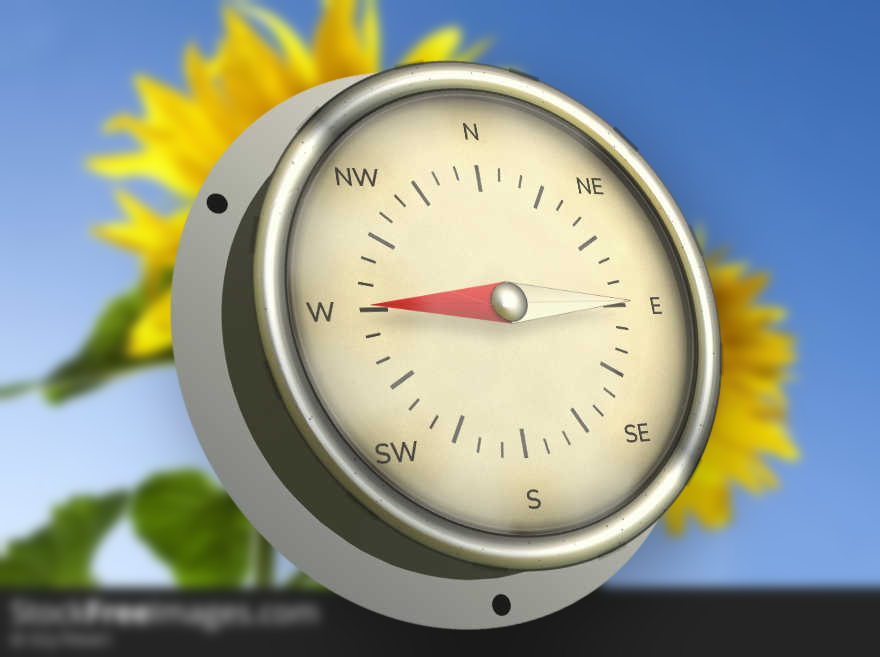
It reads 270; °
